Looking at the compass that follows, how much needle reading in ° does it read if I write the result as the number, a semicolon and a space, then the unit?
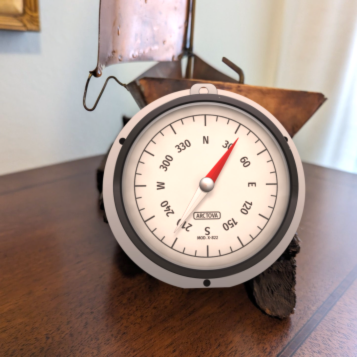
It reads 35; °
